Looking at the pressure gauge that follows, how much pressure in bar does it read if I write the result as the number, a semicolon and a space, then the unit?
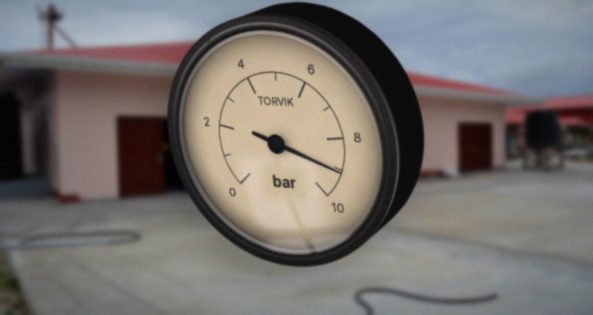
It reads 9; bar
